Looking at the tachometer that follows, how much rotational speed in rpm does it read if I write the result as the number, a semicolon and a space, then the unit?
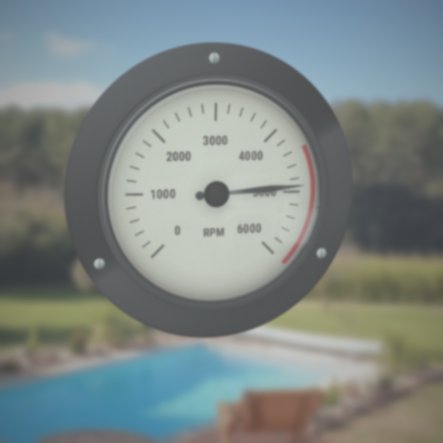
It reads 4900; rpm
